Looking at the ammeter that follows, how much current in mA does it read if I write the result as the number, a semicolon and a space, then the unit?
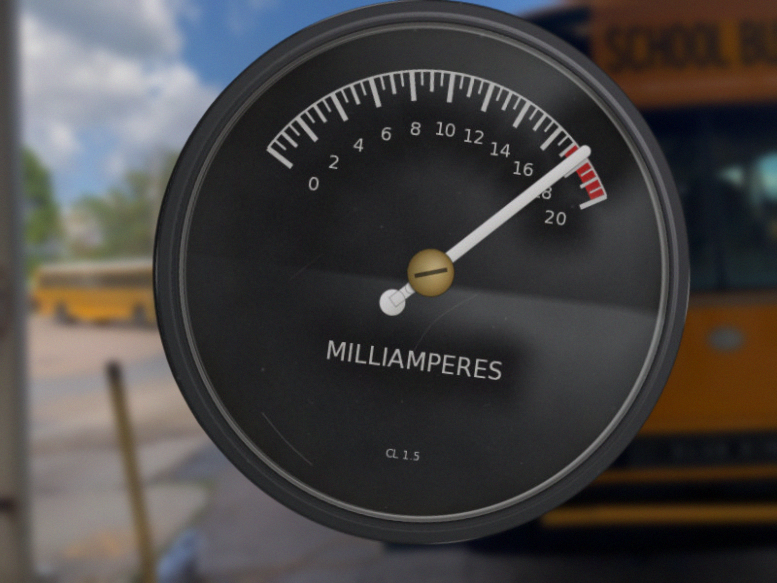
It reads 17.5; mA
